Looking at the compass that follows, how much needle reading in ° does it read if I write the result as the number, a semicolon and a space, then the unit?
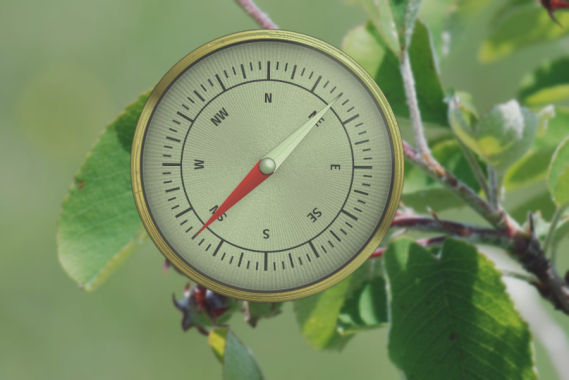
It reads 225; °
